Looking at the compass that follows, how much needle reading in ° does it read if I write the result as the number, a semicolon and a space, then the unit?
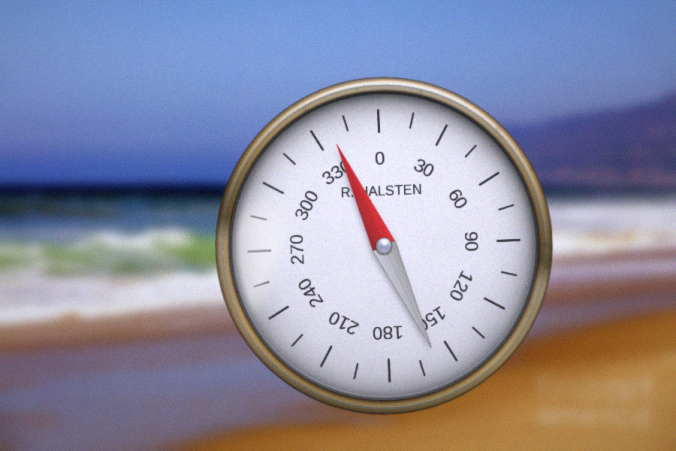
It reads 337.5; °
